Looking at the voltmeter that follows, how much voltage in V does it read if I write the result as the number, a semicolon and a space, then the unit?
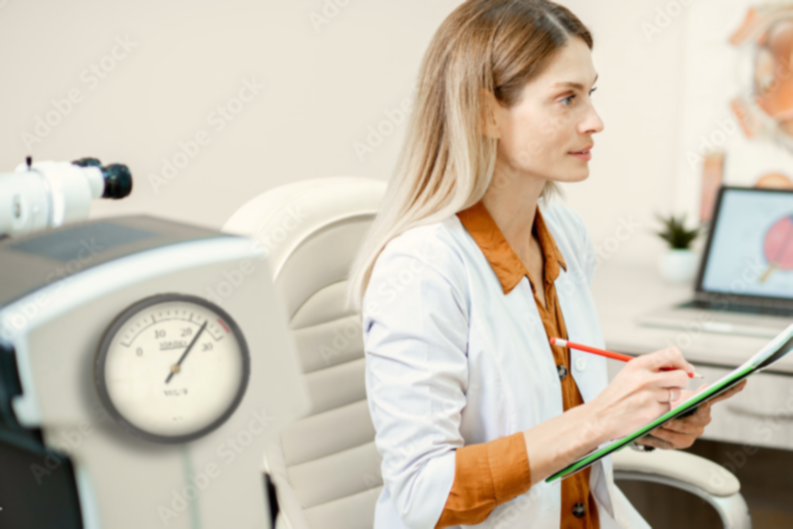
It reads 24; V
